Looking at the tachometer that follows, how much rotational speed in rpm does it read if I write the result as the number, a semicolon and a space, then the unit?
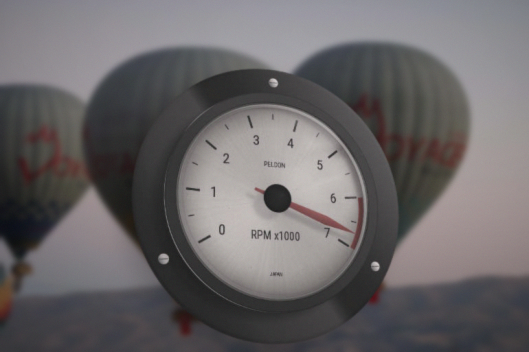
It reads 6750; rpm
